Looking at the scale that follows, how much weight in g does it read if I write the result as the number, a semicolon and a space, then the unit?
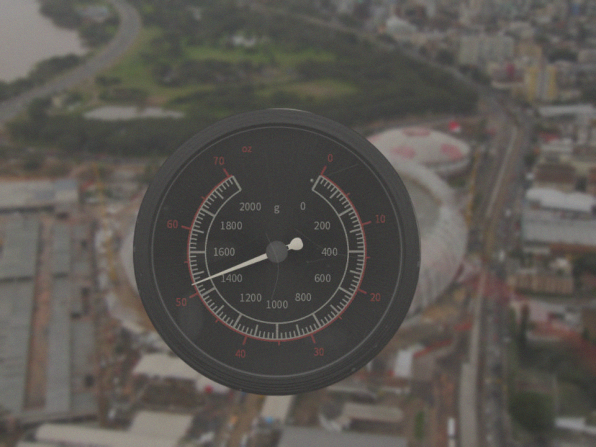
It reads 1460; g
